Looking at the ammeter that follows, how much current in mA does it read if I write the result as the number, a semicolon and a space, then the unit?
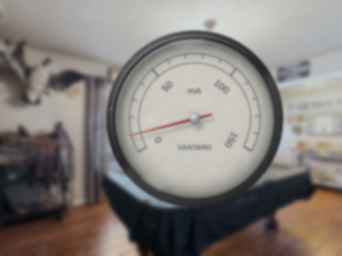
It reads 10; mA
